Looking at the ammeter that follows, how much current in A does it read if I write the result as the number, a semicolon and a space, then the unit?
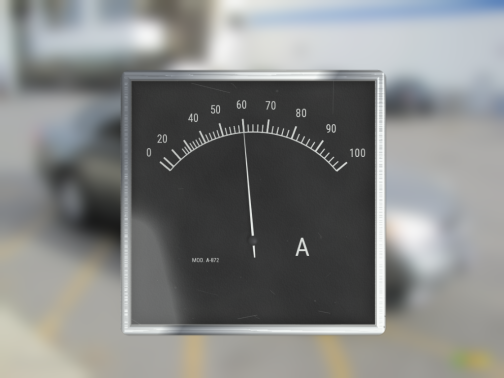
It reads 60; A
